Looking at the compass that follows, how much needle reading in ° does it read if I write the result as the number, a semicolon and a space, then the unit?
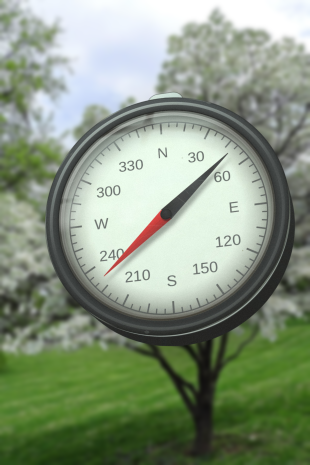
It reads 230; °
